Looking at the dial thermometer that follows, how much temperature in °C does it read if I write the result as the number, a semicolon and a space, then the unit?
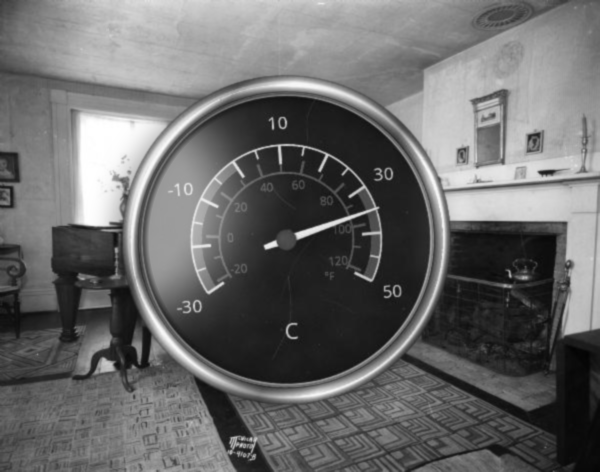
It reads 35; °C
